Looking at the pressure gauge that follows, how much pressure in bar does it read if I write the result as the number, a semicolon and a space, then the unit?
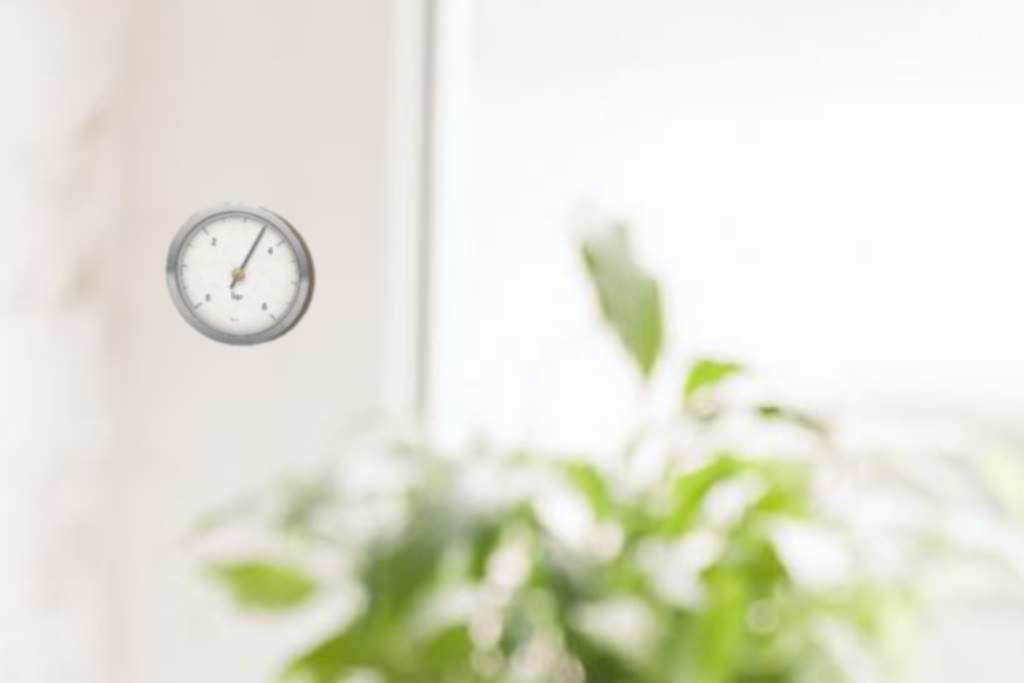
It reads 3.5; bar
